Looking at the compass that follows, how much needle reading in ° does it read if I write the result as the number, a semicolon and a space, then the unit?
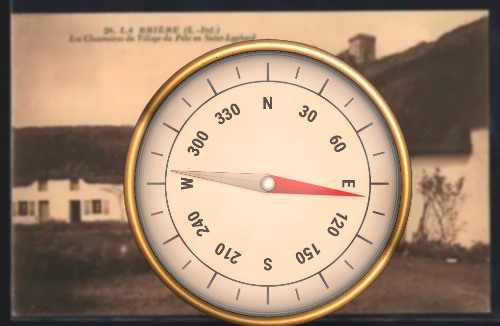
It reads 97.5; °
